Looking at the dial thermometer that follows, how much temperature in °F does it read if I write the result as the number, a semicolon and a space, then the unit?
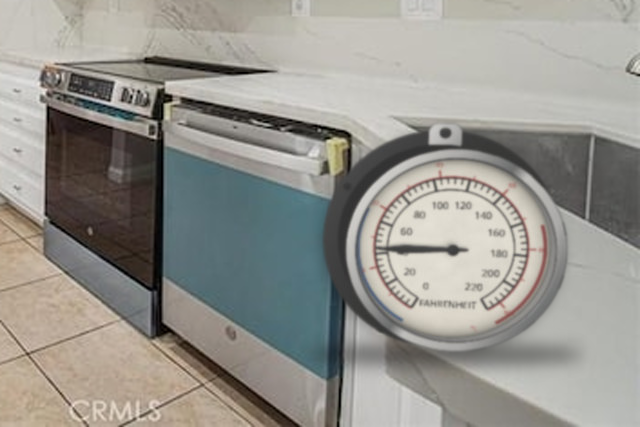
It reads 44; °F
